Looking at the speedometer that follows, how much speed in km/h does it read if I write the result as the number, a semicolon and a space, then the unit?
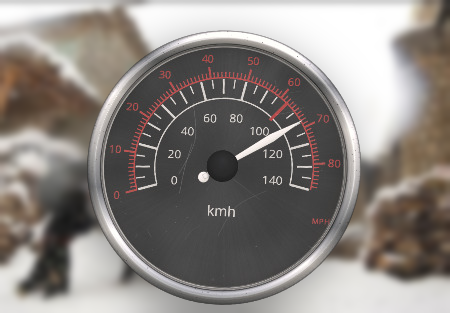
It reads 110; km/h
